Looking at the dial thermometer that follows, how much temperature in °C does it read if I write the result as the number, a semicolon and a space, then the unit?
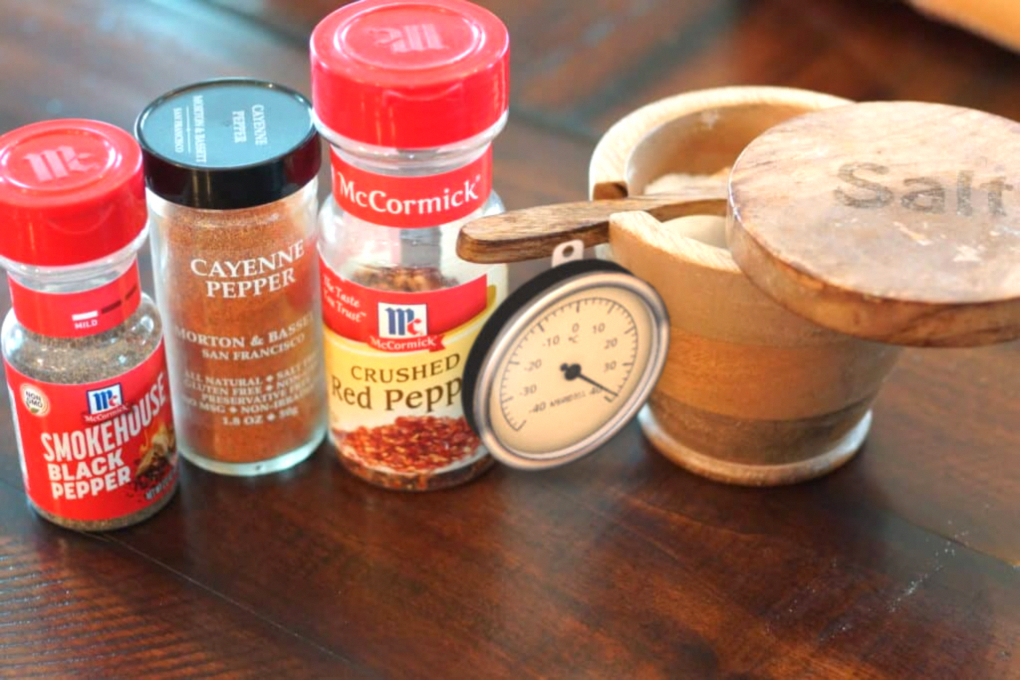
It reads 38; °C
